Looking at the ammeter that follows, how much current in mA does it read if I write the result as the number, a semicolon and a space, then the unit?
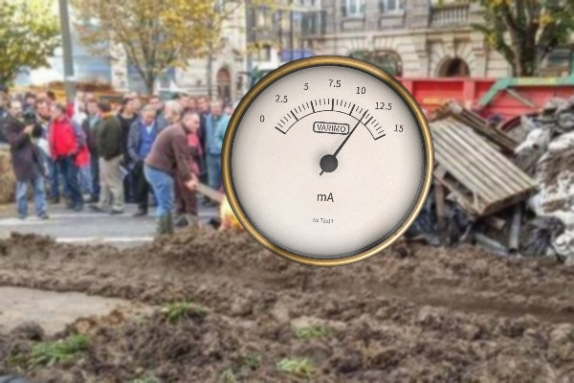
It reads 11.5; mA
